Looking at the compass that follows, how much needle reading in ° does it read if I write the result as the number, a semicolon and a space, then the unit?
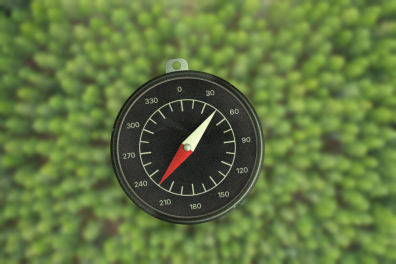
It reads 225; °
